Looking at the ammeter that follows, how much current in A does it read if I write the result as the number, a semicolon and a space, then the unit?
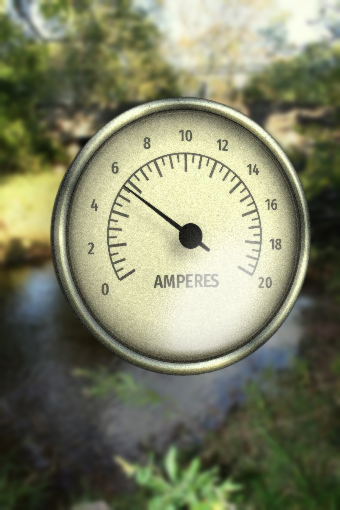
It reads 5.5; A
